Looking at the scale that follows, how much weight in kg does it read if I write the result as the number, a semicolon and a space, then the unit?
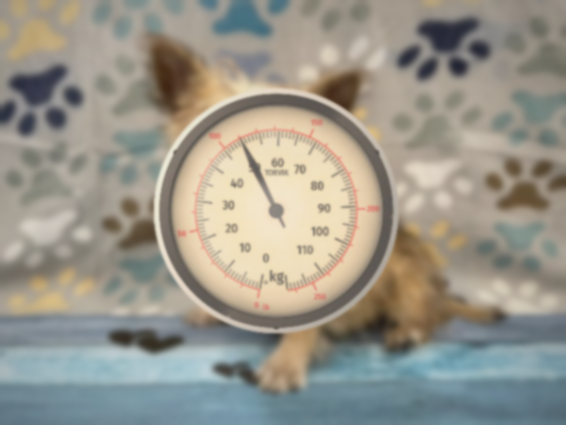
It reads 50; kg
